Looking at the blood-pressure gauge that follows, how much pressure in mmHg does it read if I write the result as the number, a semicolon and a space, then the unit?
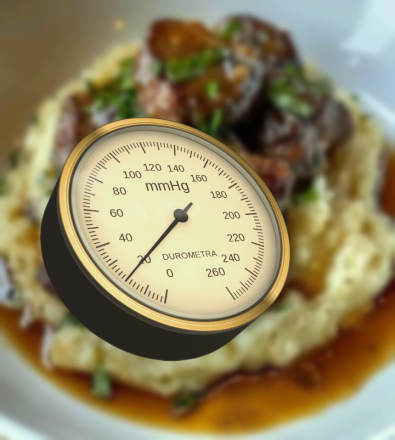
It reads 20; mmHg
